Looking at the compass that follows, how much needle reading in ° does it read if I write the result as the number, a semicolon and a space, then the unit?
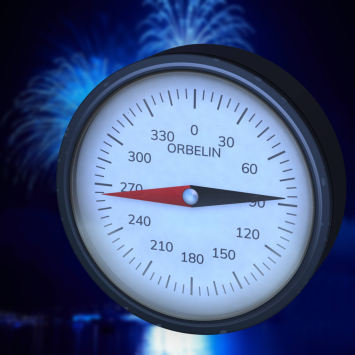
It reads 265; °
